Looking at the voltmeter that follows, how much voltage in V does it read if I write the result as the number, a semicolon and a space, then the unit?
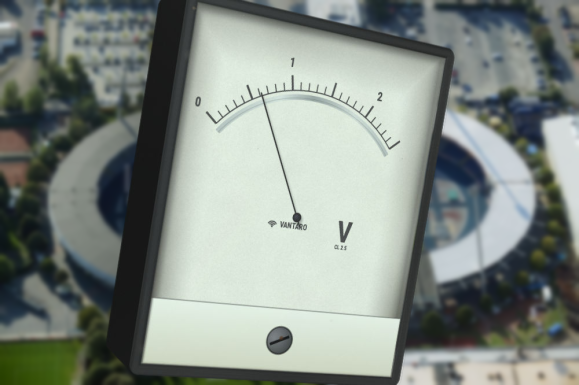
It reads 0.6; V
